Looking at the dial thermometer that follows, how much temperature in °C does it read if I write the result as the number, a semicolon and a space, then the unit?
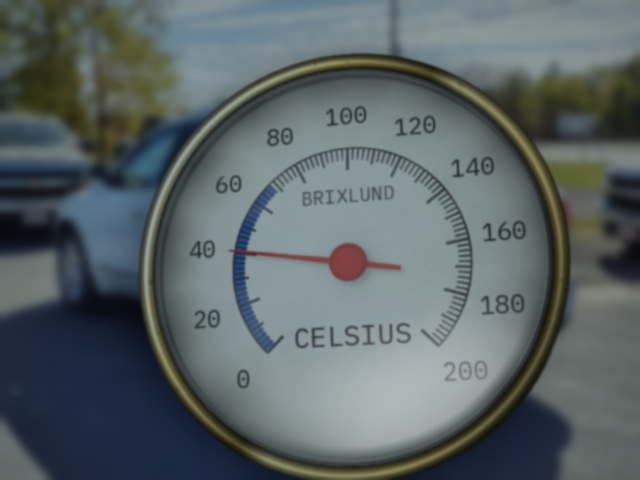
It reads 40; °C
